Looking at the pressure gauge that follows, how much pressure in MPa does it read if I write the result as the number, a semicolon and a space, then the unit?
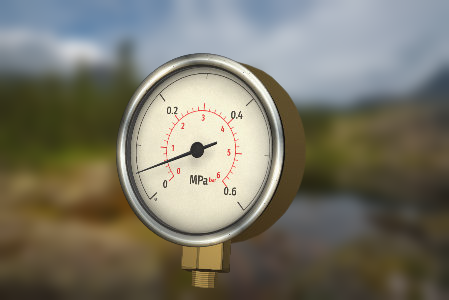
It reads 0.05; MPa
